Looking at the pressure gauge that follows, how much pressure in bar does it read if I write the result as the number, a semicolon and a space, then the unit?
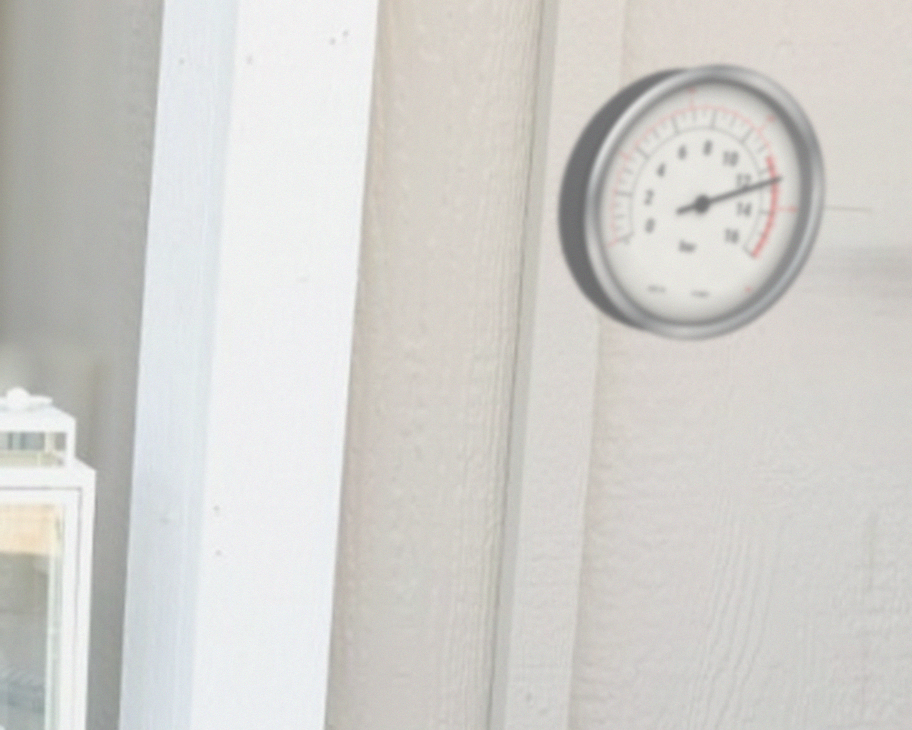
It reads 12.5; bar
